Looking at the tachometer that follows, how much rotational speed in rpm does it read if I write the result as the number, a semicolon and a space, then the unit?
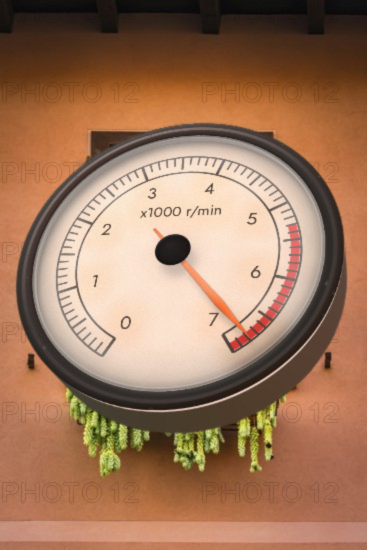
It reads 6800; rpm
